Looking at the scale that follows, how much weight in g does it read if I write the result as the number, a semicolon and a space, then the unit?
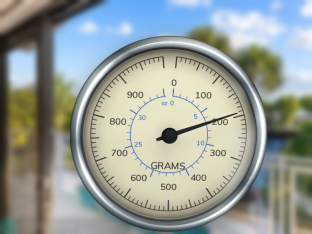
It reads 190; g
